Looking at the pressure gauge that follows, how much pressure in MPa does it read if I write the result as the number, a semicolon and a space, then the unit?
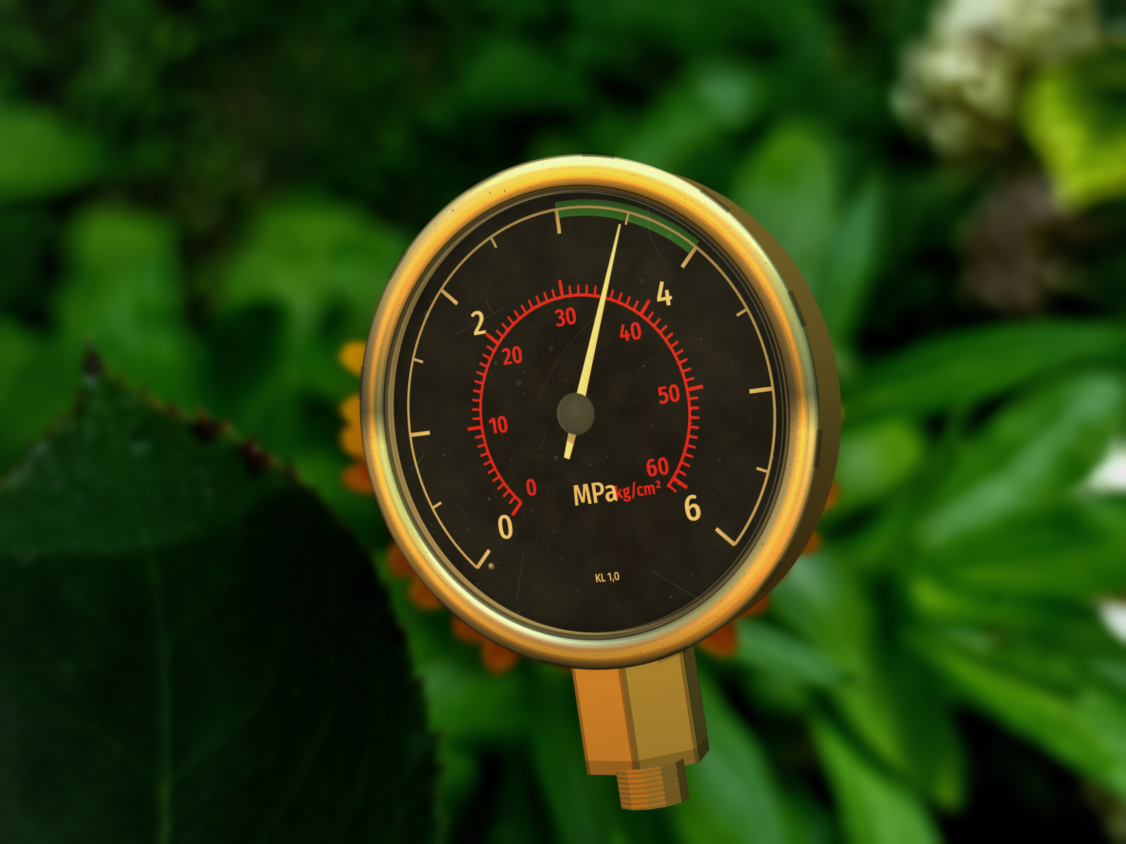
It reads 3.5; MPa
